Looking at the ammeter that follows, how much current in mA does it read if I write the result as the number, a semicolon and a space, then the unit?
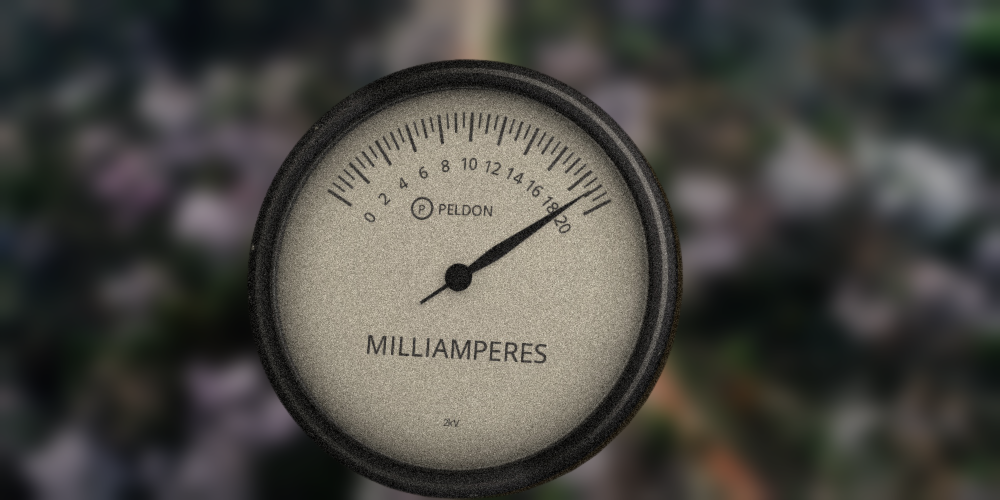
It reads 19; mA
